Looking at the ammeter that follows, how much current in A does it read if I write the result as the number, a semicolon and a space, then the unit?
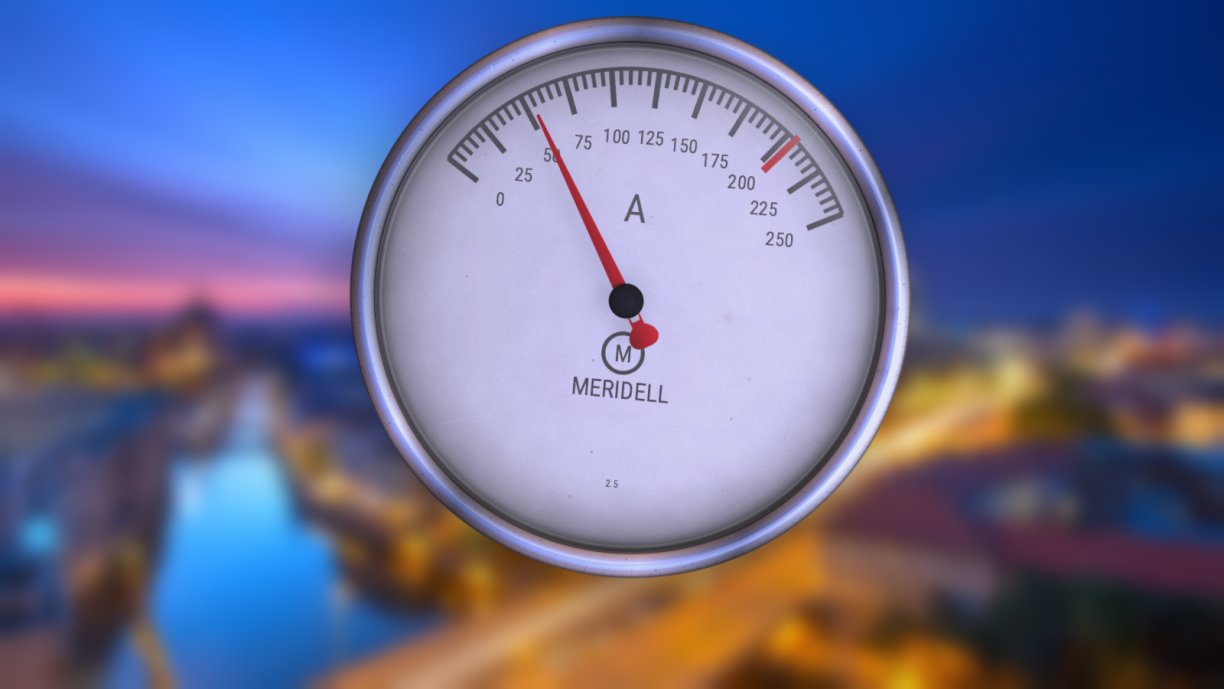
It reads 55; A
